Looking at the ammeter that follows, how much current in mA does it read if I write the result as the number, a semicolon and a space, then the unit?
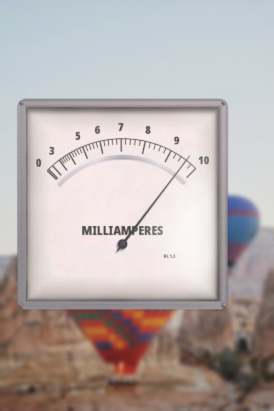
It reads 9.6; mA
